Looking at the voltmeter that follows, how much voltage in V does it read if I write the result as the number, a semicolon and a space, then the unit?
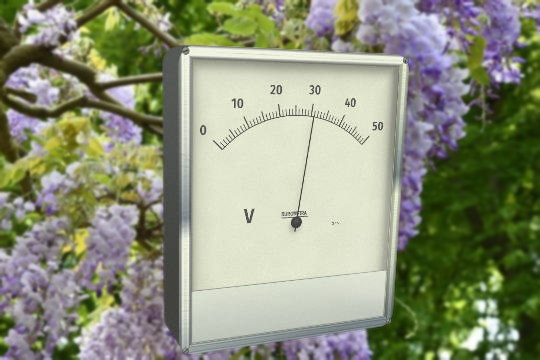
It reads 30; V
